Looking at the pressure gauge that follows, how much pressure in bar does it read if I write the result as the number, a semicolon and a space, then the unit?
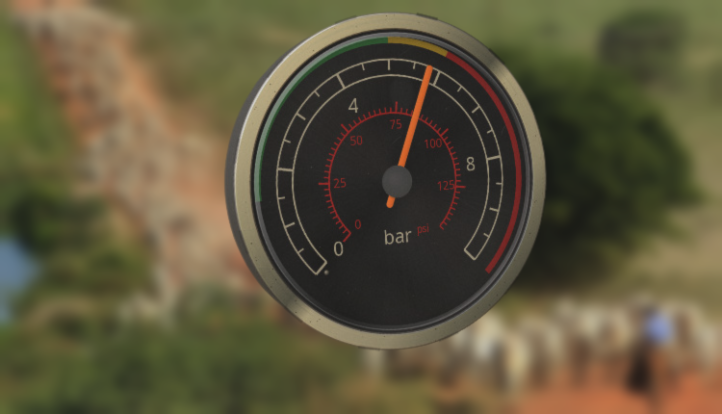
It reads 5.75; bar
